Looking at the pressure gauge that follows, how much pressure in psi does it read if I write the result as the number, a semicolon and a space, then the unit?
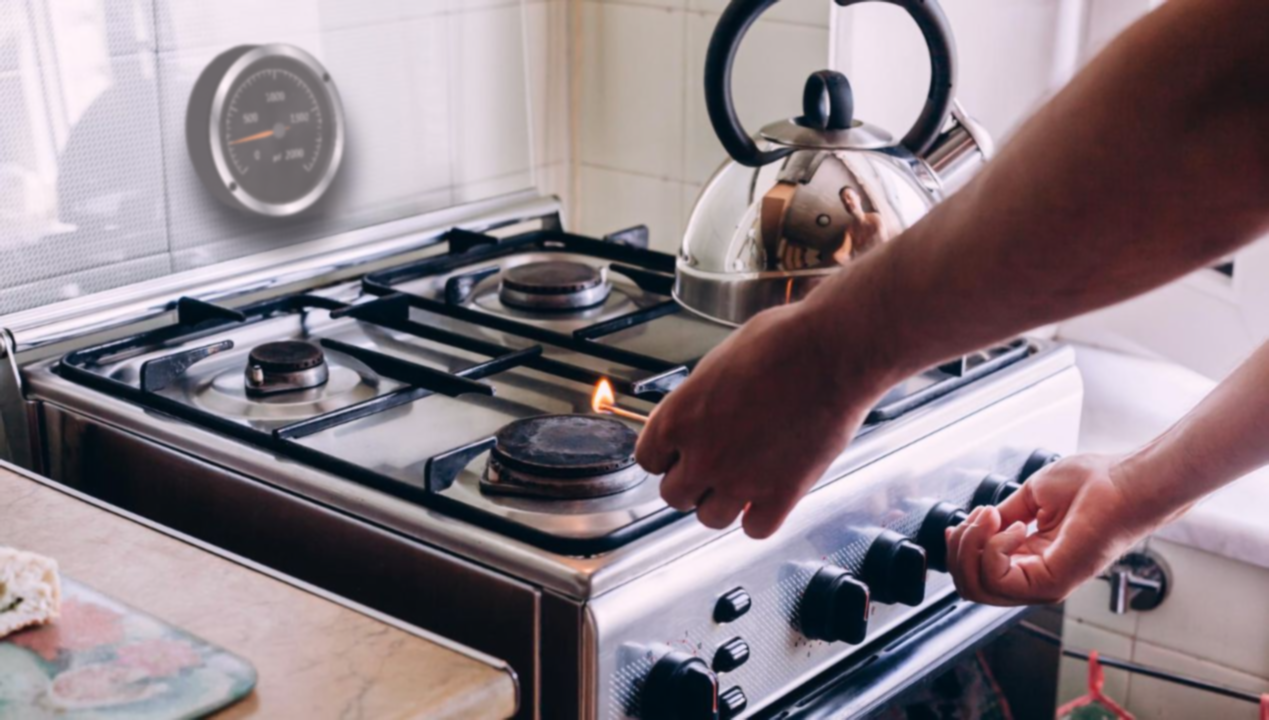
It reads 250; psi
